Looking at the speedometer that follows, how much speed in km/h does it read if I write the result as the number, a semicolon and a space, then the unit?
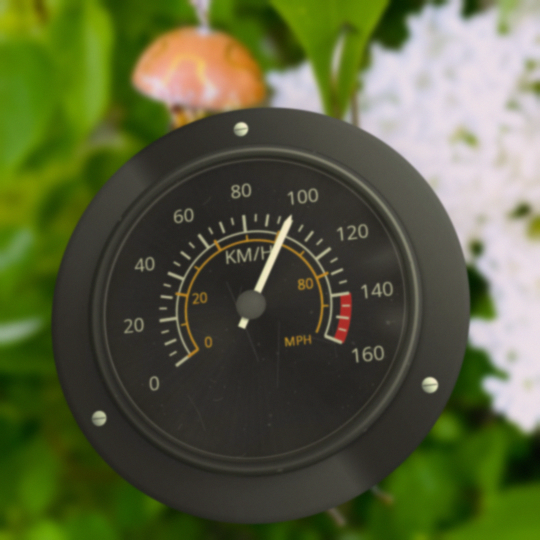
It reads 100; km/h
